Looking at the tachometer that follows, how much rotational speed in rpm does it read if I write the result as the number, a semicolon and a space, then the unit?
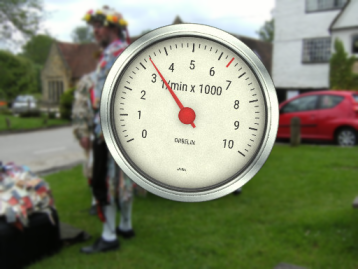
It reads 3400; rpm
